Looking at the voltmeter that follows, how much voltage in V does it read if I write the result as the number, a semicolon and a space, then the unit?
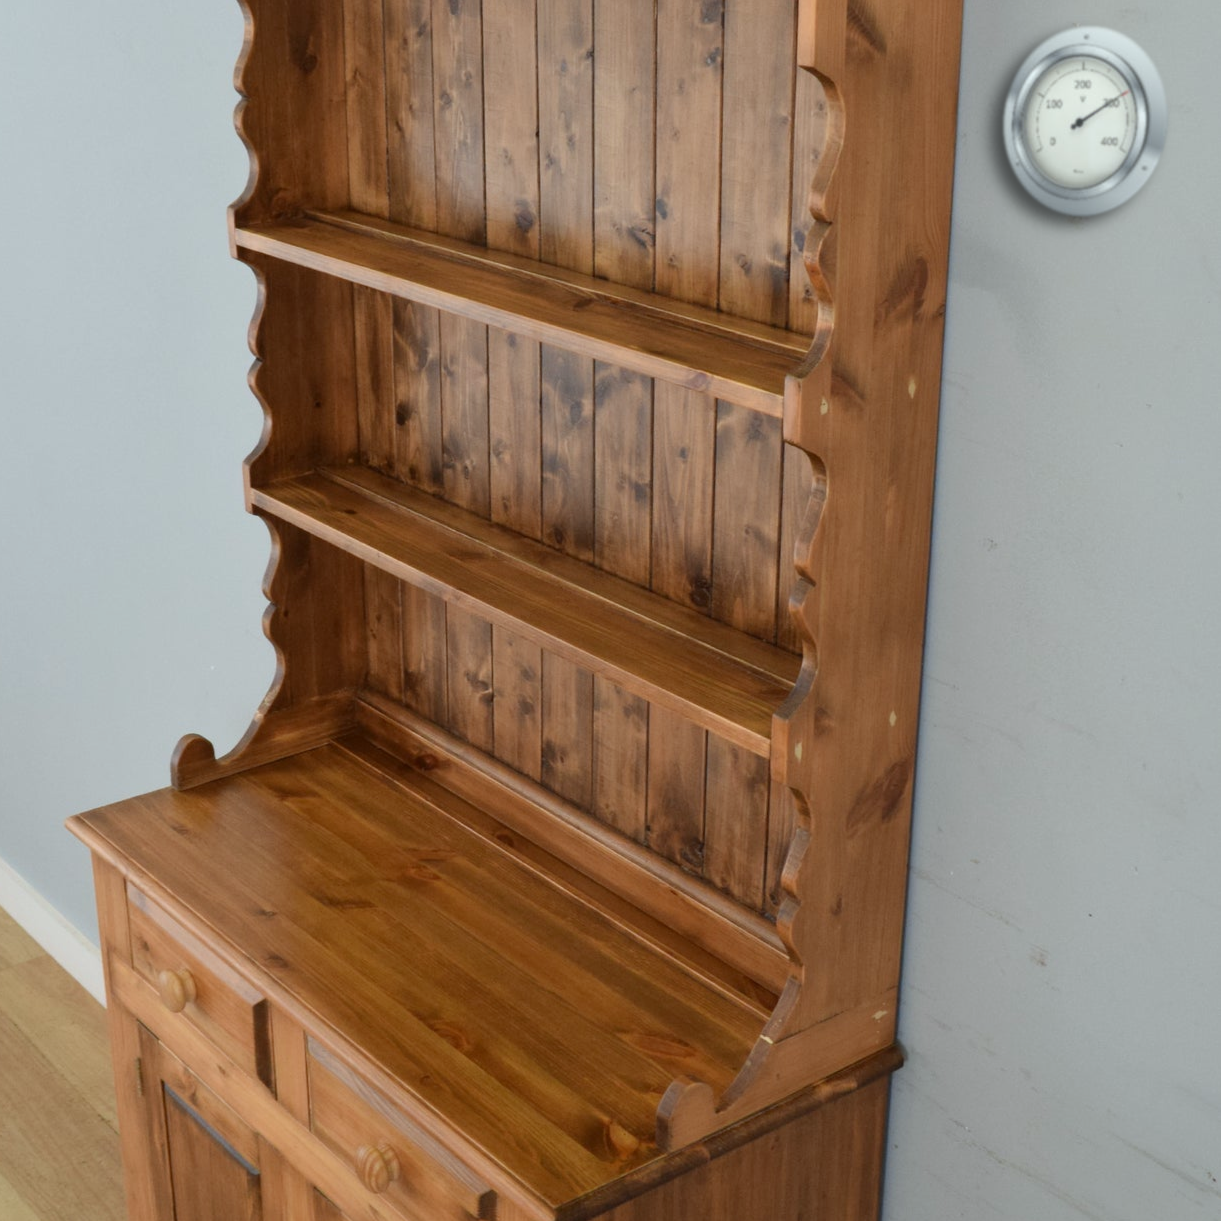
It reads 300; V
